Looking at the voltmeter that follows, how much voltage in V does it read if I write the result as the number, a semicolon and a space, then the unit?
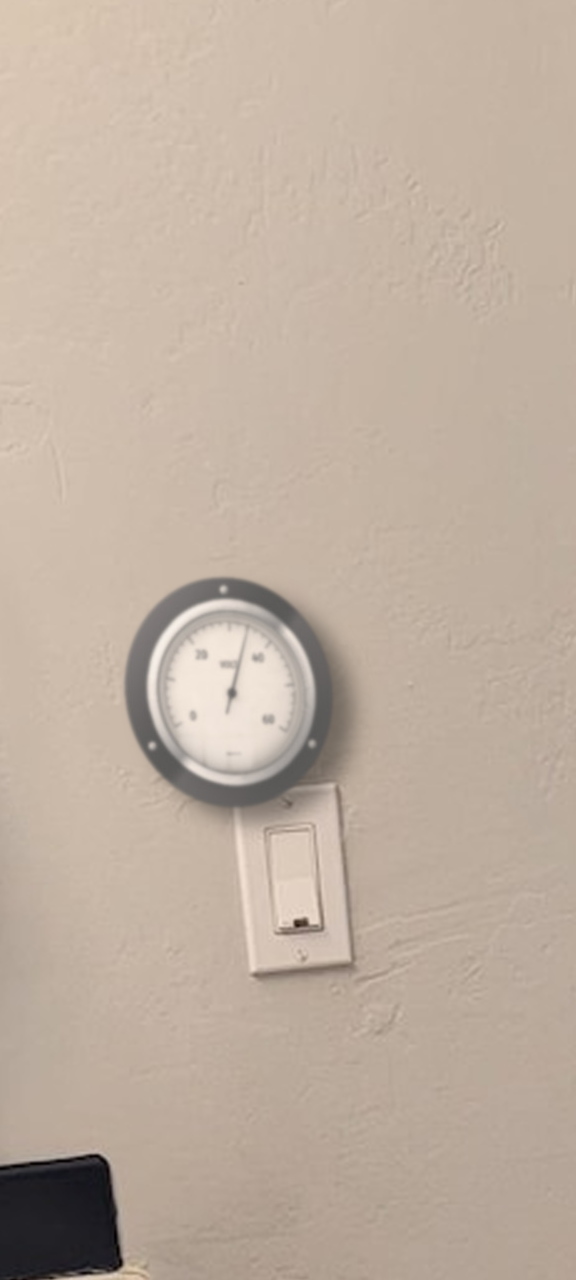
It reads 34; V
